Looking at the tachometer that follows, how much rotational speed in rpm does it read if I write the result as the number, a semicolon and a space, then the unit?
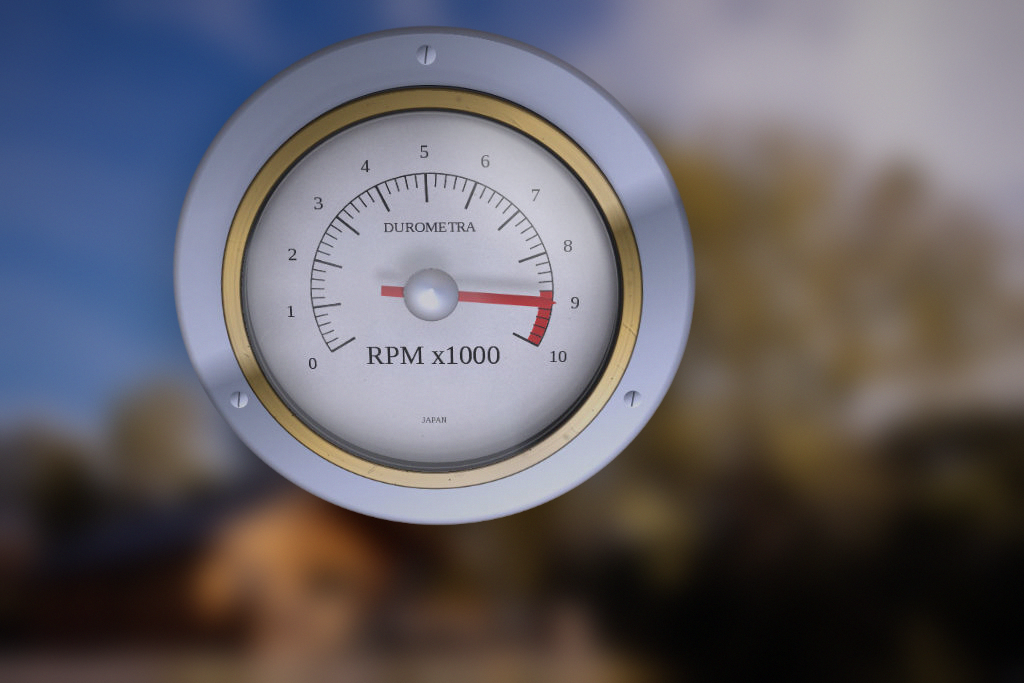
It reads 9000; rpm
